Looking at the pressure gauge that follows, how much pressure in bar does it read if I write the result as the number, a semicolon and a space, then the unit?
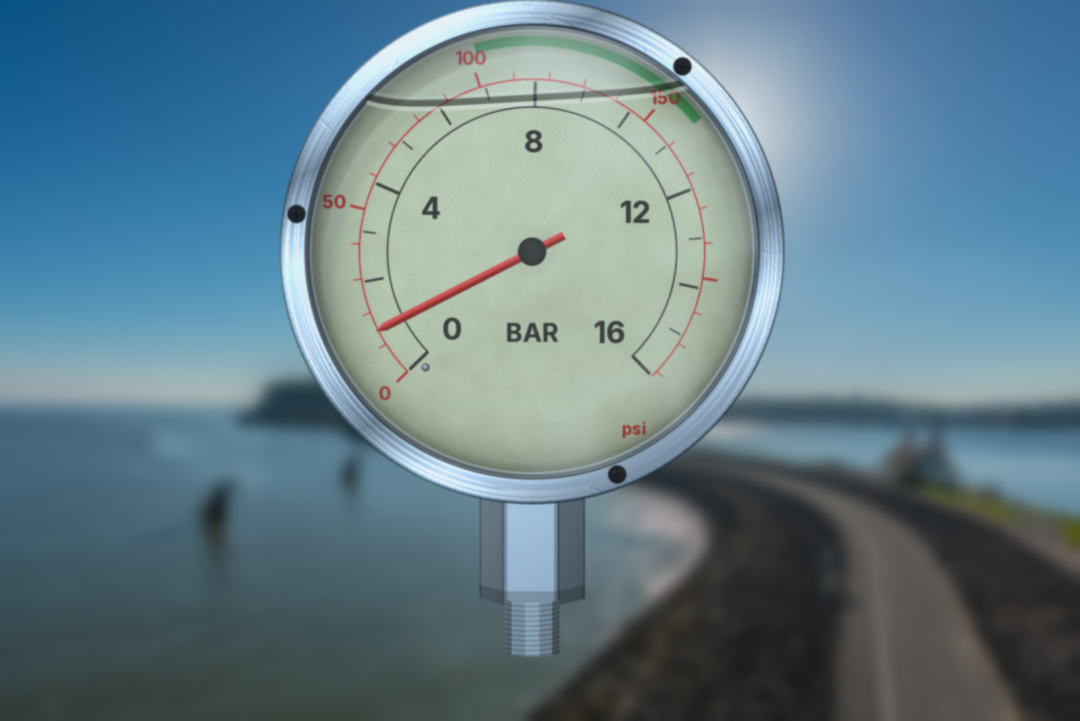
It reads 1; bar
